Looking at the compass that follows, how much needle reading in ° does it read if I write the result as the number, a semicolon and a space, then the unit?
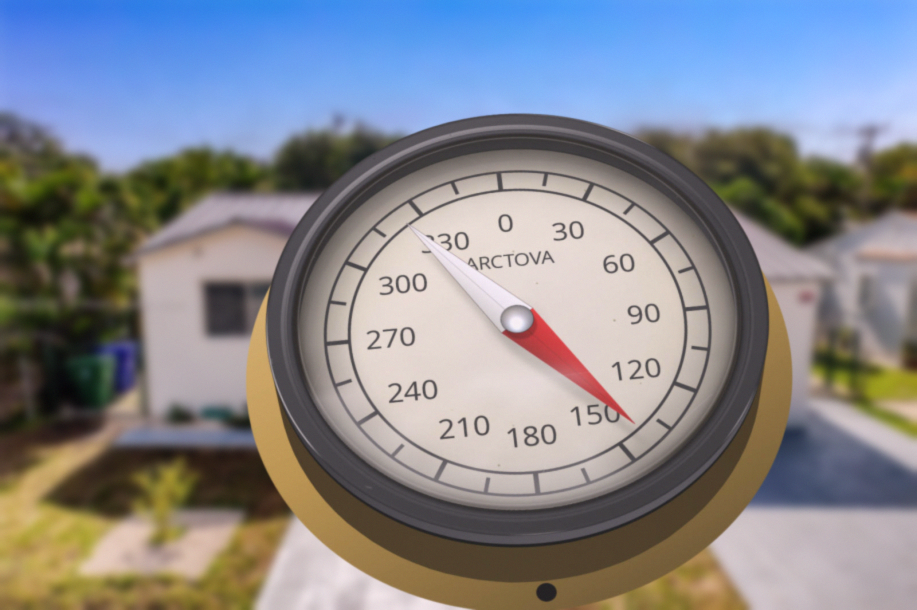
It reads 142.5; °
